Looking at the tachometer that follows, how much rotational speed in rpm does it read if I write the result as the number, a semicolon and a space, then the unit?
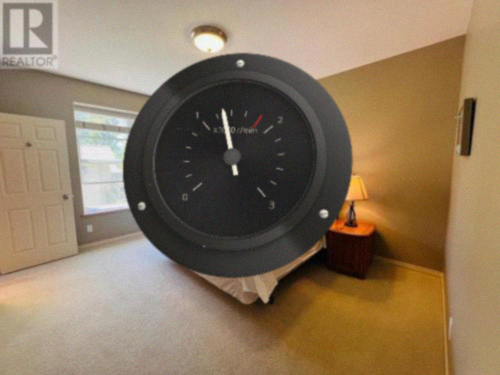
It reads 1300; rpm
